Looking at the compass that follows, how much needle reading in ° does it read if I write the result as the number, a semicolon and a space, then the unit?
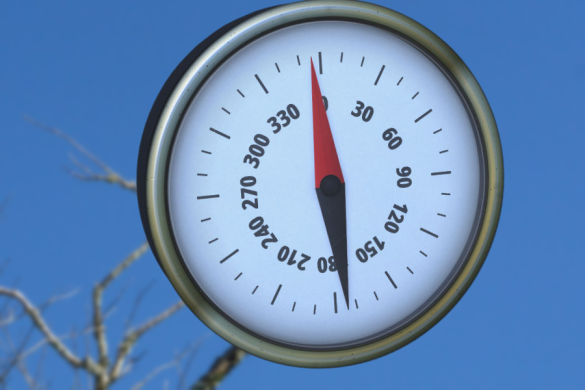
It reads 355; °
